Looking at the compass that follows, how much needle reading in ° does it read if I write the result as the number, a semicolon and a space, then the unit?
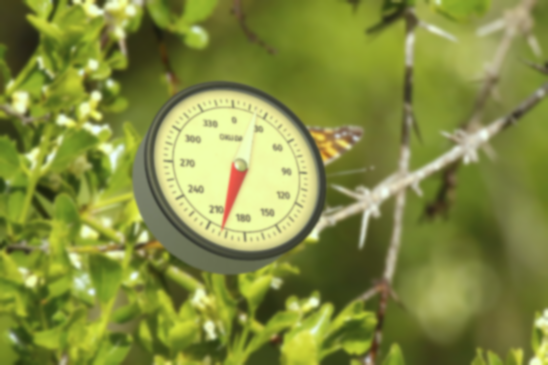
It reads 200; °
